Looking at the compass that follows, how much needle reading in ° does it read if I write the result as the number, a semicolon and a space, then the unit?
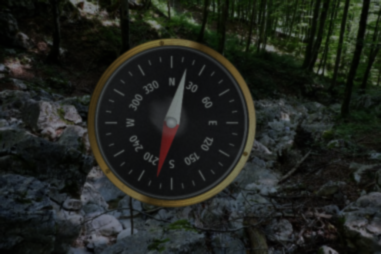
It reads 195; °
